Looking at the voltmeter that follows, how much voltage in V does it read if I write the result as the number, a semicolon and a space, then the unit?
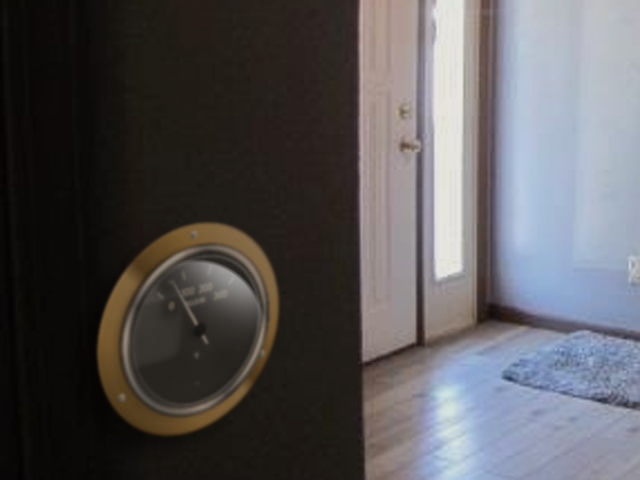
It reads 50; V
